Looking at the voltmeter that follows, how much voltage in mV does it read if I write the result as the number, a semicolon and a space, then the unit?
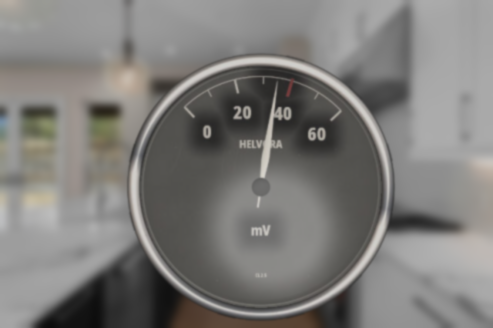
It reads 35; mV
